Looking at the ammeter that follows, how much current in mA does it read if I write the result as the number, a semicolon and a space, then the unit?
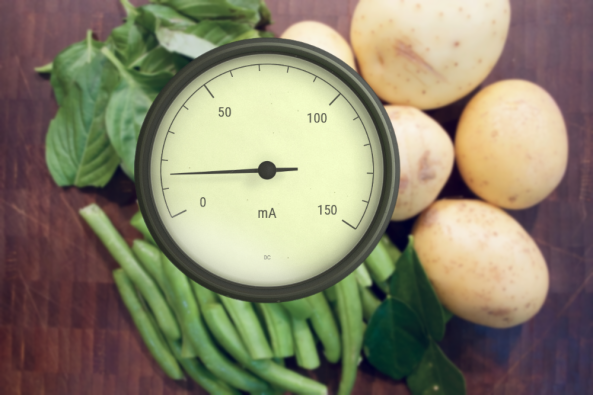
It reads 15; mA
